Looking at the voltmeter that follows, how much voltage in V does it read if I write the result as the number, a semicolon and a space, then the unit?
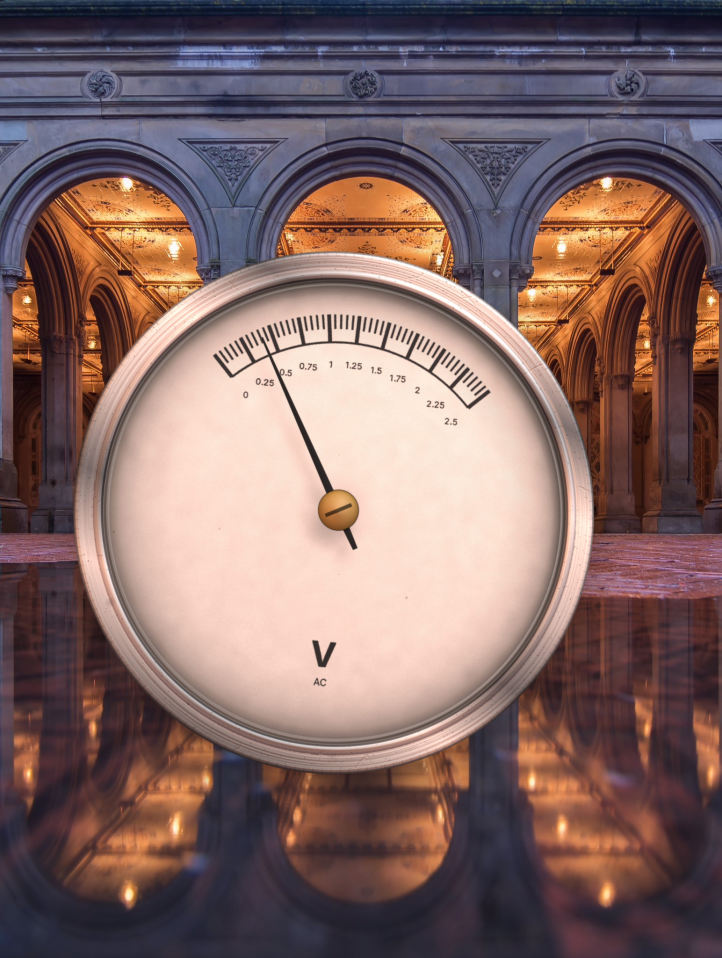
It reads 0.4; V
